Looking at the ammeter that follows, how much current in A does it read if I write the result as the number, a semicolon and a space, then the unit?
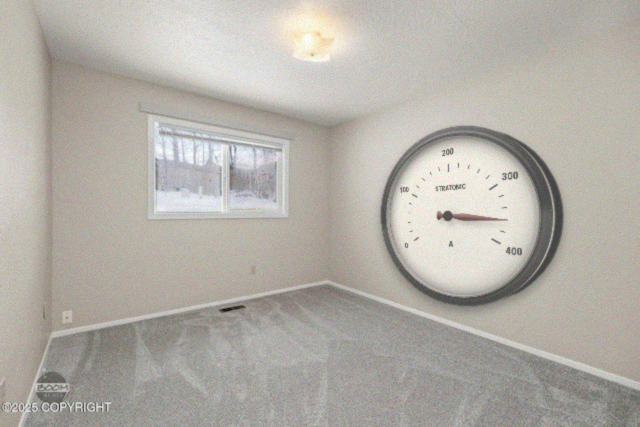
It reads 360; A
